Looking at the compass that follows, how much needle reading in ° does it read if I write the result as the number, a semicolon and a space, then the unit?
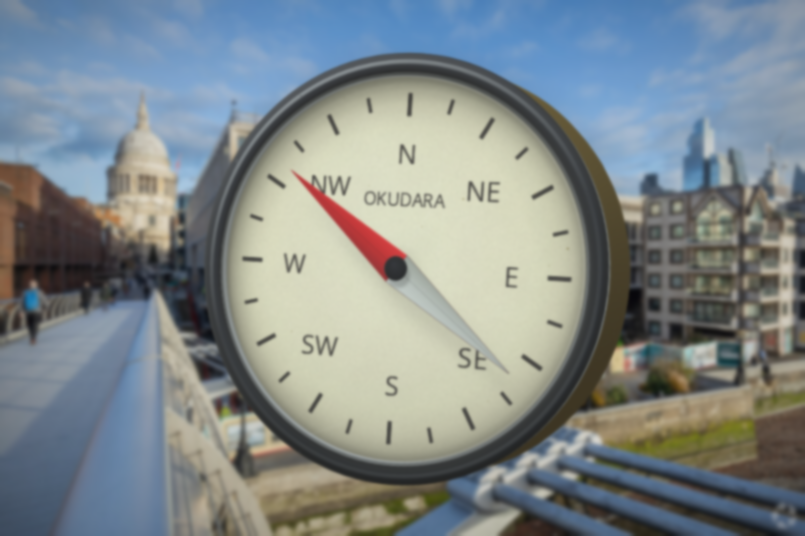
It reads 307.5; °
